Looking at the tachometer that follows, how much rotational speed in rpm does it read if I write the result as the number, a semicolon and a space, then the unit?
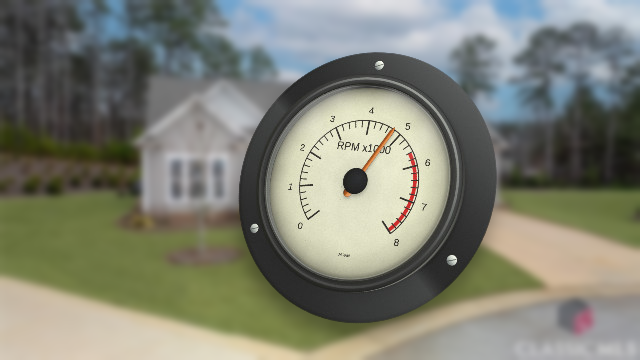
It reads 4800; rpm
